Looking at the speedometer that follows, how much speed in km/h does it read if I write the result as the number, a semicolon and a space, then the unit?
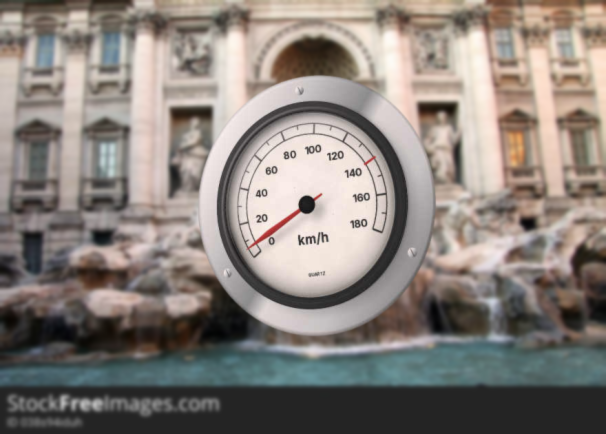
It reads 5; km/h
